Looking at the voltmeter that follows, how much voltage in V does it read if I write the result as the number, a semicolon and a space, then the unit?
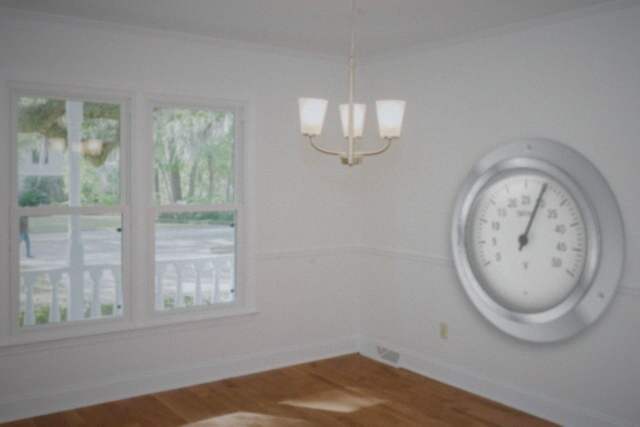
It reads 30; V
